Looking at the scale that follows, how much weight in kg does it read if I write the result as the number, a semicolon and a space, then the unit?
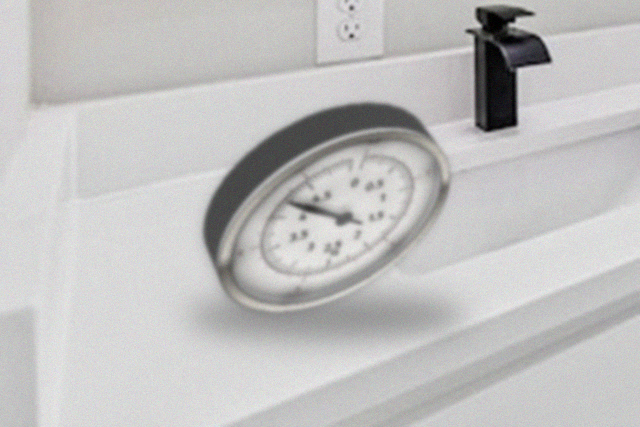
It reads 4.25; kg
